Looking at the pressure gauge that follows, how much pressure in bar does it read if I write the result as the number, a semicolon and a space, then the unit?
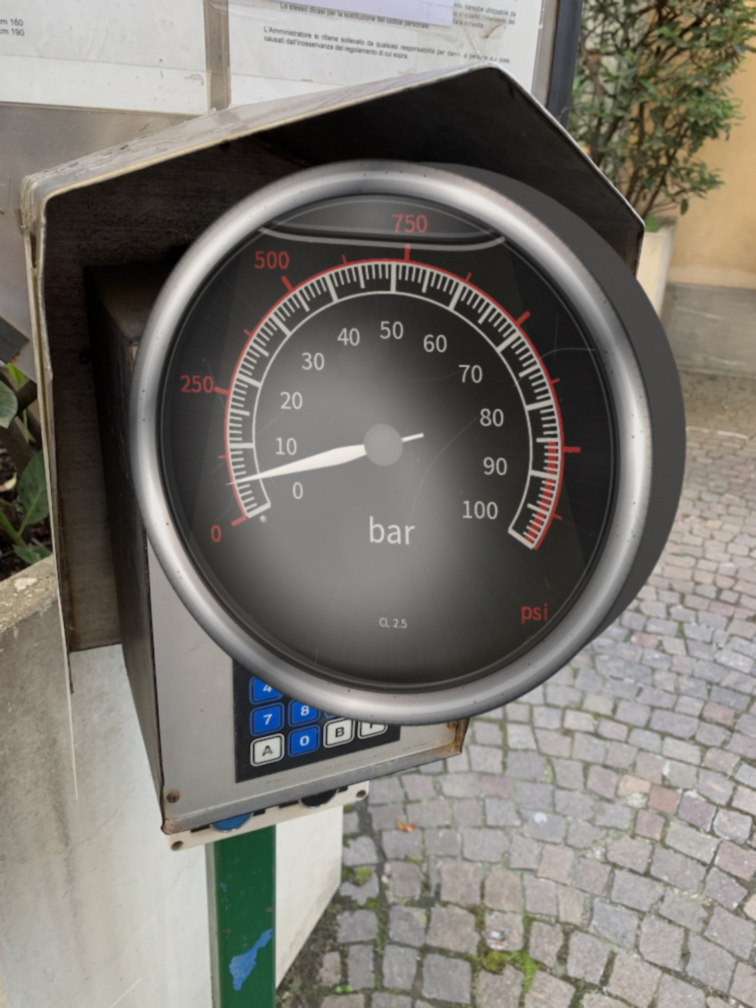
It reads 5; bar
